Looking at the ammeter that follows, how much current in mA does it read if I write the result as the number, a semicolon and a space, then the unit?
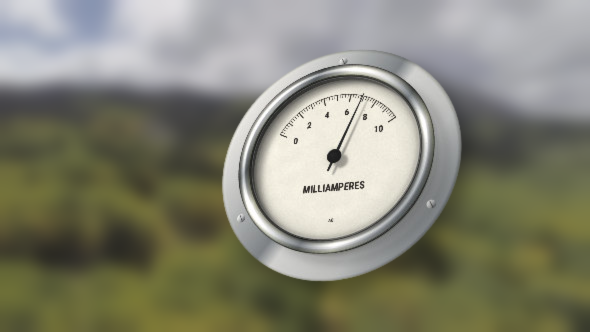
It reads 7; mA
